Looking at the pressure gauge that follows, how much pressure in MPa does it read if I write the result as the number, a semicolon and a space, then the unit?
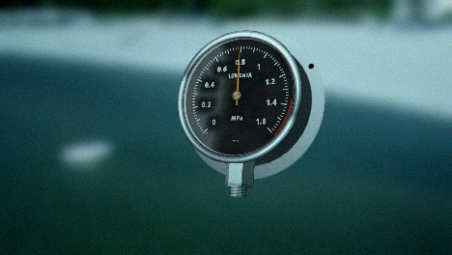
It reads 0.8; MPa
